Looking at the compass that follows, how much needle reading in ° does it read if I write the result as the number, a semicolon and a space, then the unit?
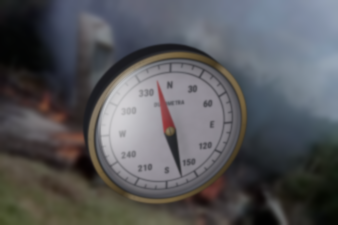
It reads 345; °
